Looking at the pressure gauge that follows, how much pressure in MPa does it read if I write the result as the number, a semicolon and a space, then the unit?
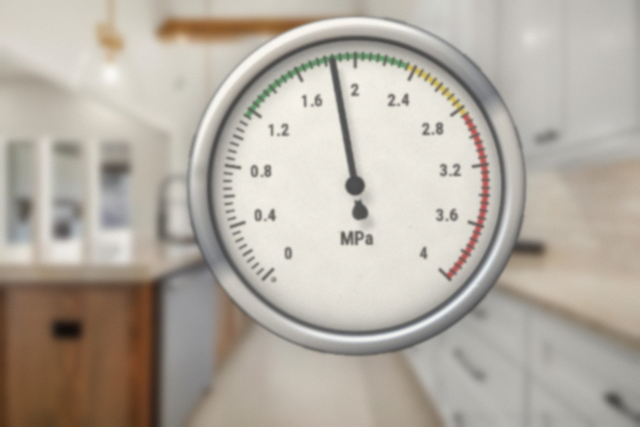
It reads 1.85; MPa
